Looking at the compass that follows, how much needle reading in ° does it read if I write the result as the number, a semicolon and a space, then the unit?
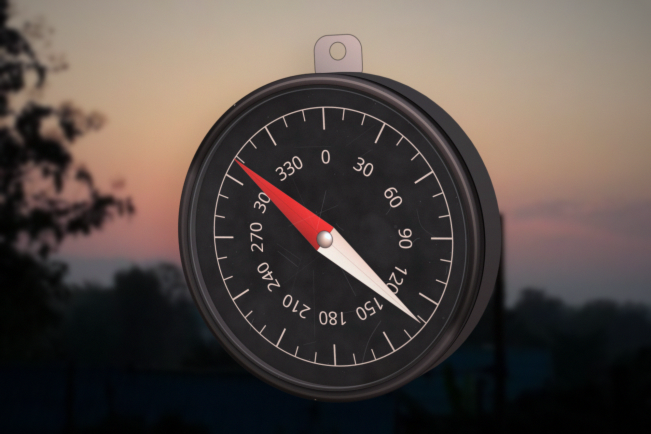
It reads 310; °
